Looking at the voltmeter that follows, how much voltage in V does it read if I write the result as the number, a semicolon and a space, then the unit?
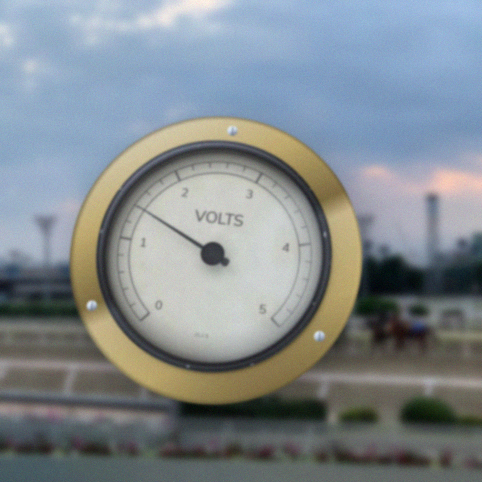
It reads 1.4; V
